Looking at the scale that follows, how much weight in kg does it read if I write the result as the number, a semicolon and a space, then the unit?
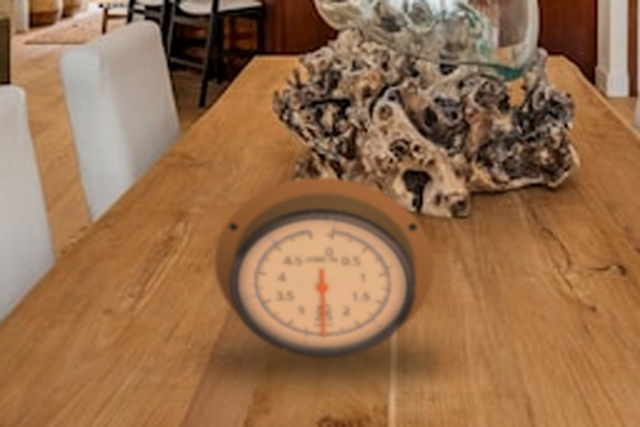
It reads 2.5; kg
